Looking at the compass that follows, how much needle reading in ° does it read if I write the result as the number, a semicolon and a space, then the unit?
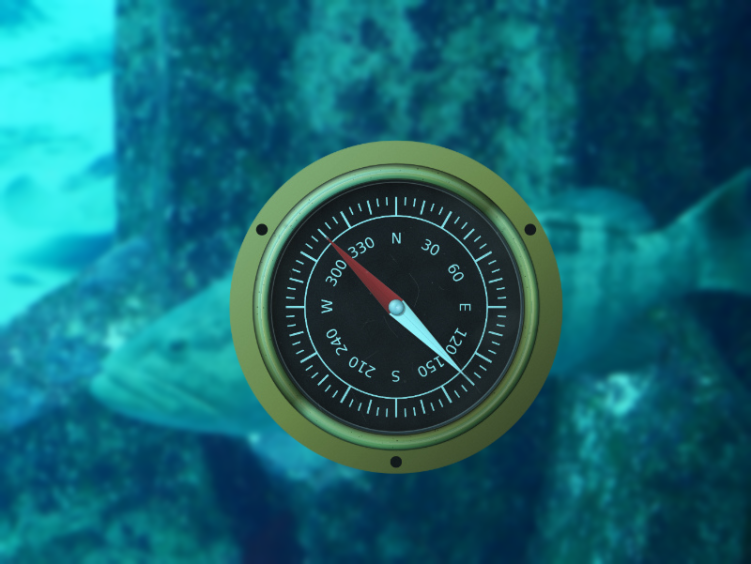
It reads 315; °
